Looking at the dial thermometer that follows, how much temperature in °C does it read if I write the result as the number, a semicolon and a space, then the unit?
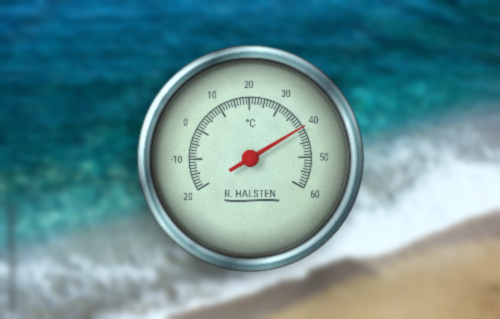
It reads 40; °C
